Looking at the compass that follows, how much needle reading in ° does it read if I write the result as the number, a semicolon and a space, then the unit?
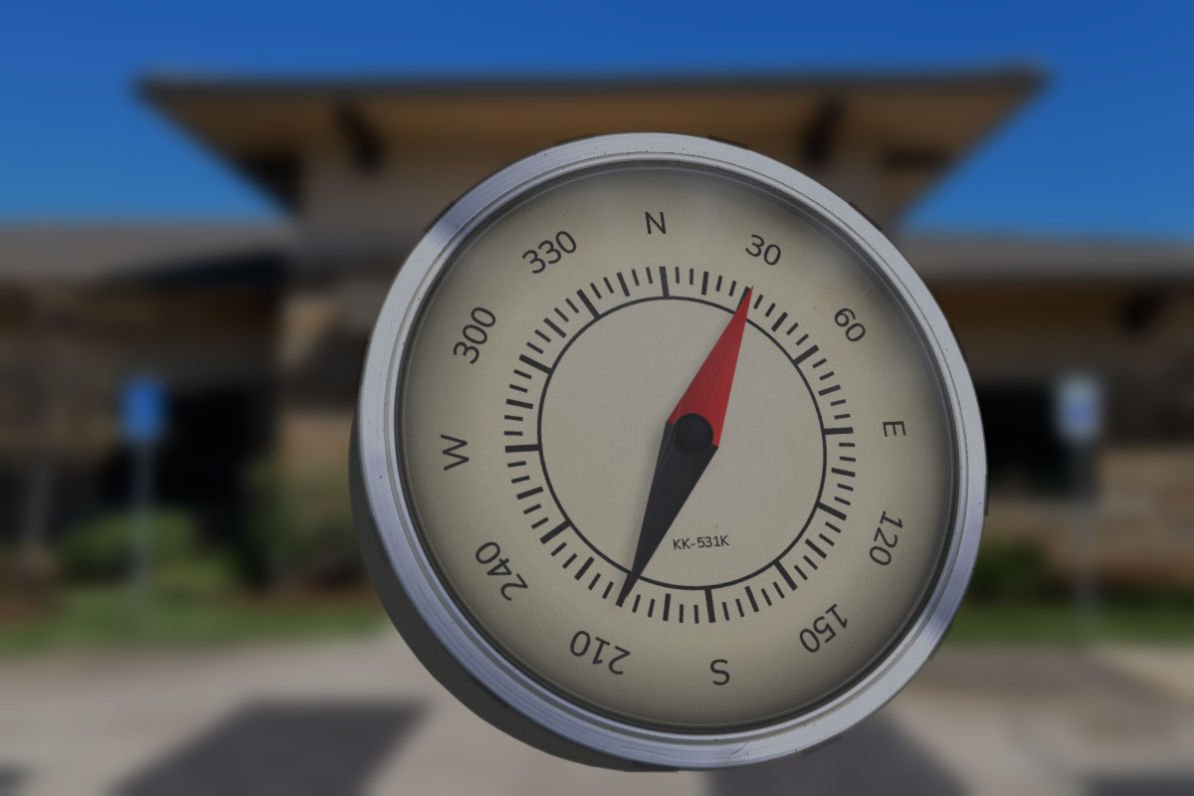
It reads 30; °
